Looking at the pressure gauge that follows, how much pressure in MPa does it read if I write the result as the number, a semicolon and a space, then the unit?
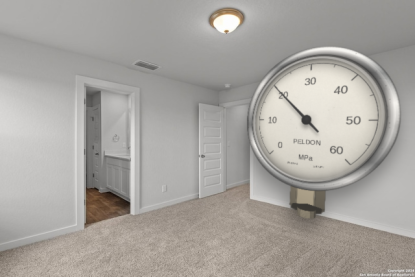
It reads 20; MPa
